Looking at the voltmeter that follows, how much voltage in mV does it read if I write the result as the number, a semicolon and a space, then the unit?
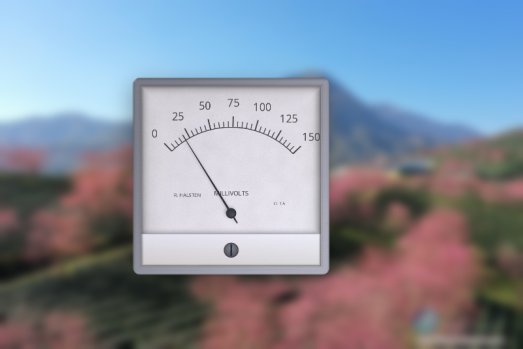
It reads 20; mV
